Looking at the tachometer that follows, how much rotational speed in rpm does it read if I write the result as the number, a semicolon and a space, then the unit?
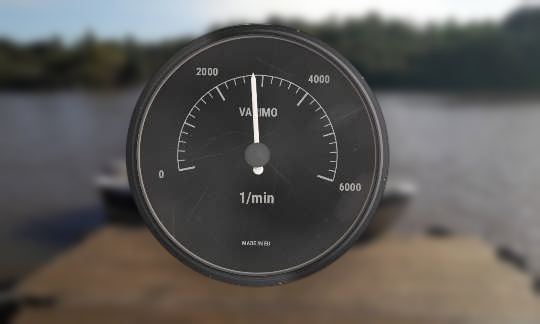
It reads 2800; rpm
